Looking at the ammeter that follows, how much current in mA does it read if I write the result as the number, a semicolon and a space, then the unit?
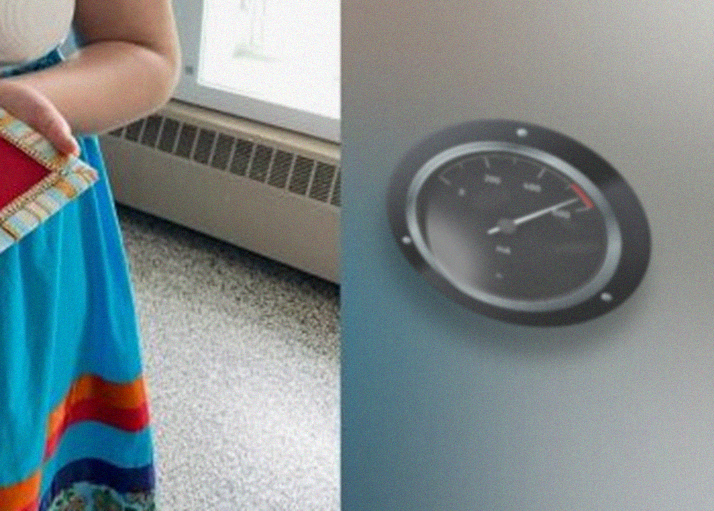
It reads 550; mA
